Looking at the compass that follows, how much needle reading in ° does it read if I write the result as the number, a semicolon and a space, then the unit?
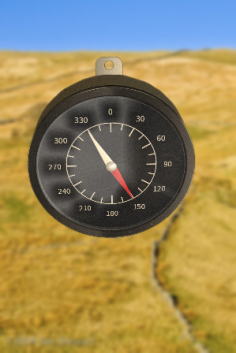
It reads 150; °
